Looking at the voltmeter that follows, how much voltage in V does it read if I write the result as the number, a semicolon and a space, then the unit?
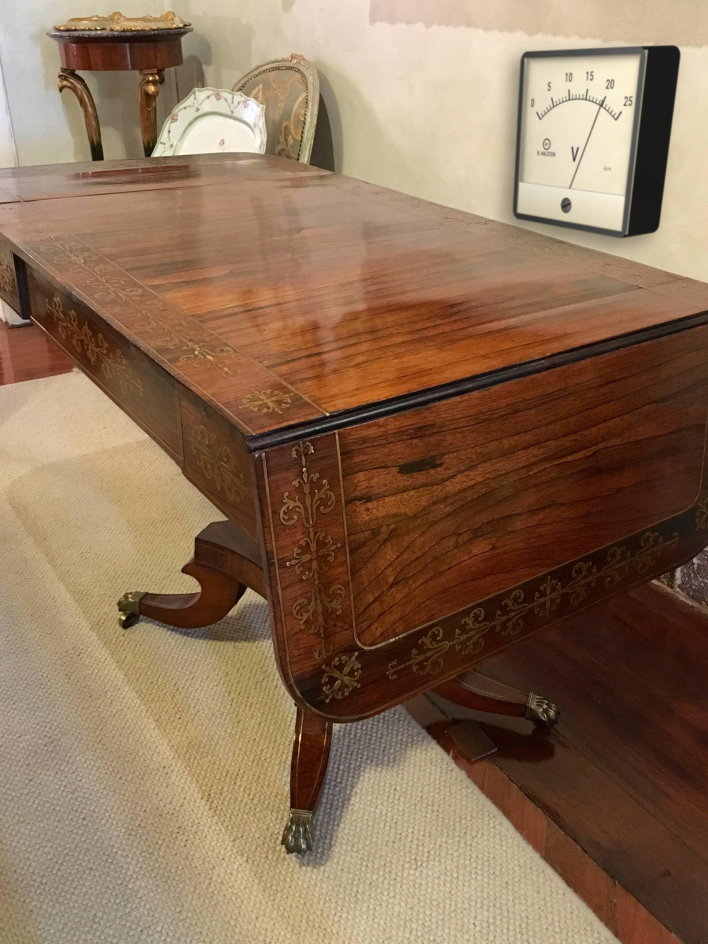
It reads 20; V
